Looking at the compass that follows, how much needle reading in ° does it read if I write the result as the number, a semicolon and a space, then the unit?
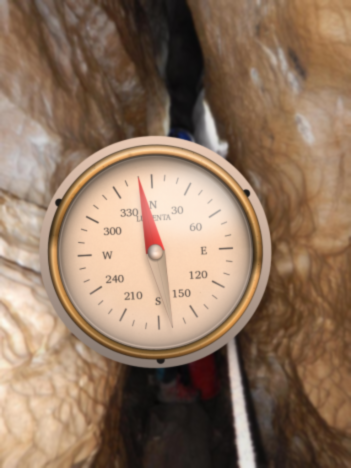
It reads 350; °
